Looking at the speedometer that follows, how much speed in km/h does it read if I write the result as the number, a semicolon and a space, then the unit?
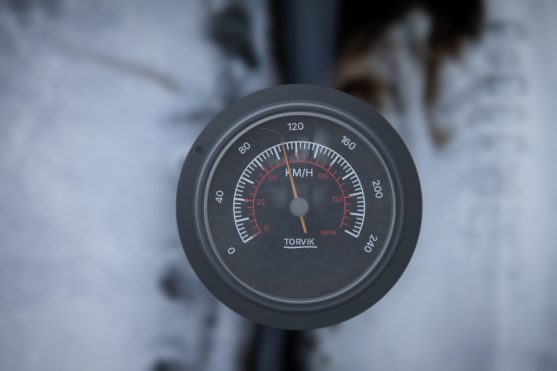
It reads 108; km/h
